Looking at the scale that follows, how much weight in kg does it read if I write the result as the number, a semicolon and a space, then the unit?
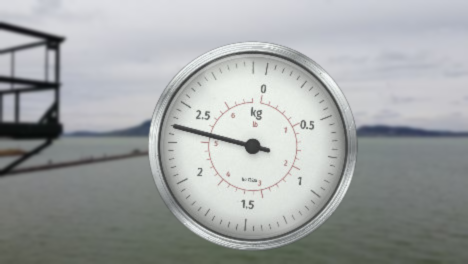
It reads 2.35; kg
